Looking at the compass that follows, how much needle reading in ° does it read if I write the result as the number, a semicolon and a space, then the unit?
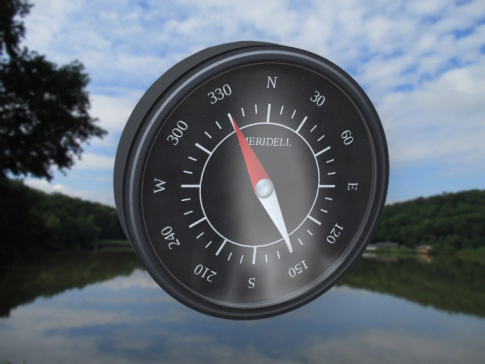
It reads 330; °
